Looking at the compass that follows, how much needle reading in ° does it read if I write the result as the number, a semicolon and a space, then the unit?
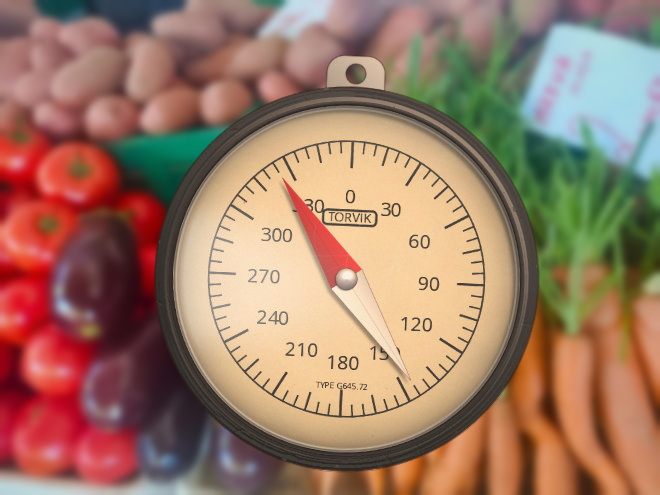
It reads 325; °
